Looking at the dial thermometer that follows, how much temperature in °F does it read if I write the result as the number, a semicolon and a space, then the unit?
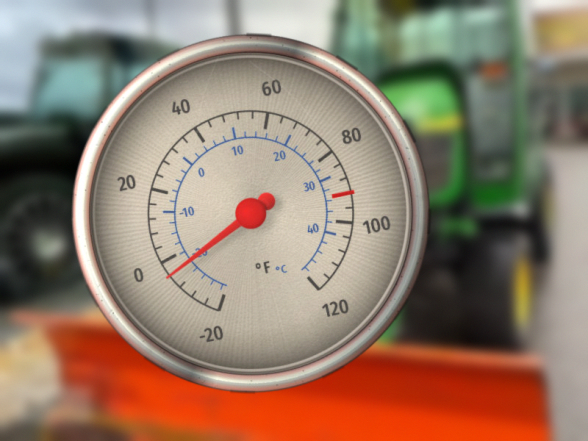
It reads -4; °F
